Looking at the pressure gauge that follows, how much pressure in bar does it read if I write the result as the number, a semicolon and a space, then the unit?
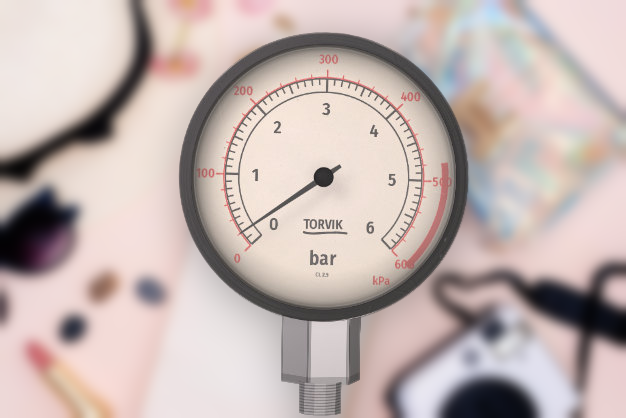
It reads 0.2; bar
